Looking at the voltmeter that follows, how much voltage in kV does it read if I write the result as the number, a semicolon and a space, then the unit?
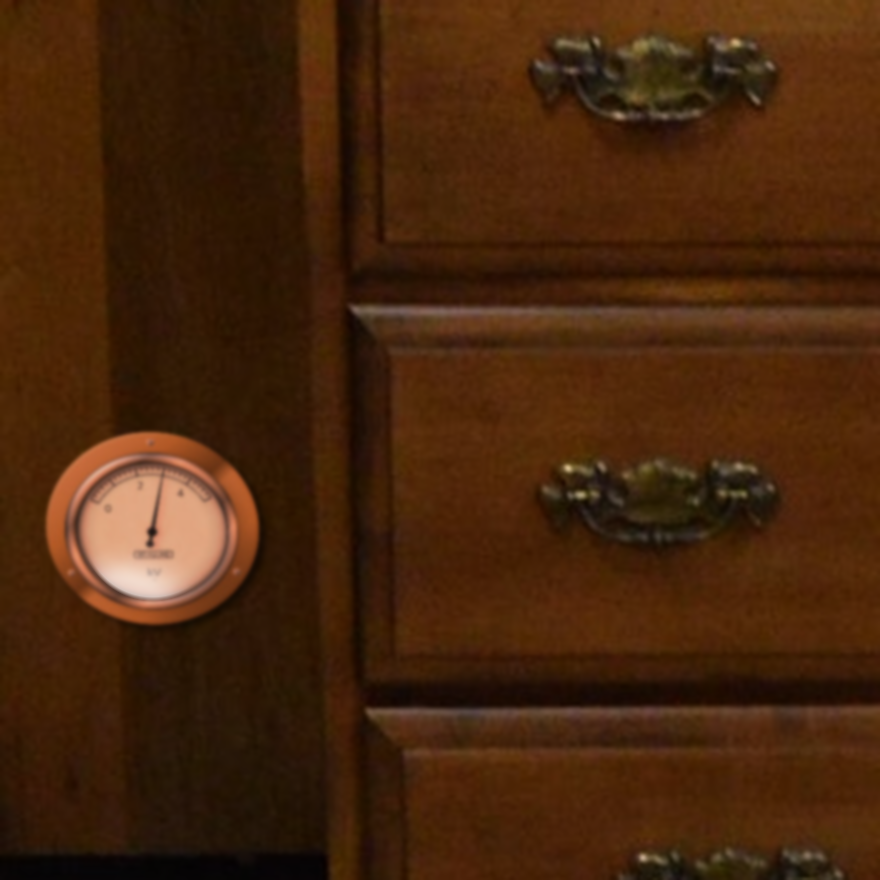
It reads 3; kV
